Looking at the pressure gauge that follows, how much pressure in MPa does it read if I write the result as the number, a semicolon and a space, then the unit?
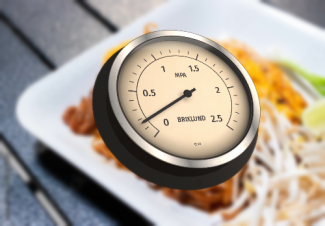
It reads 0.15; MPa
